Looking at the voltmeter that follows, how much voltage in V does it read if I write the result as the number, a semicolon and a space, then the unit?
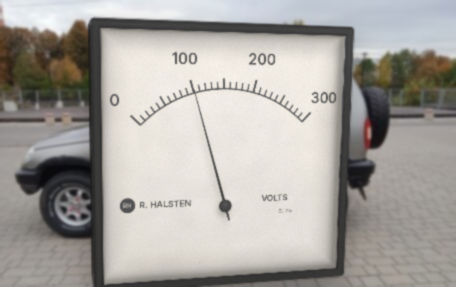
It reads 100; V
